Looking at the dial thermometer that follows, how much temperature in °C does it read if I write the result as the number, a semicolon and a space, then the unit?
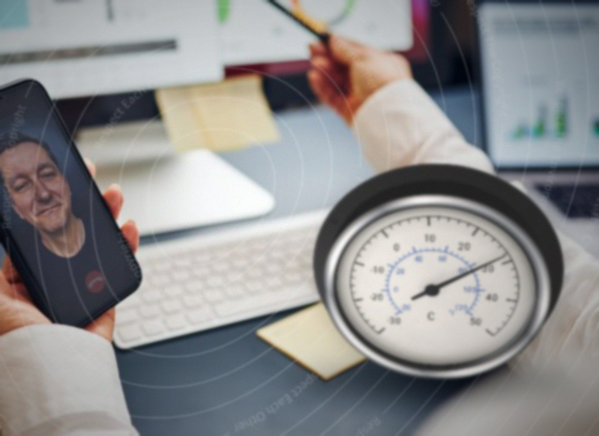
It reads 28; °C
